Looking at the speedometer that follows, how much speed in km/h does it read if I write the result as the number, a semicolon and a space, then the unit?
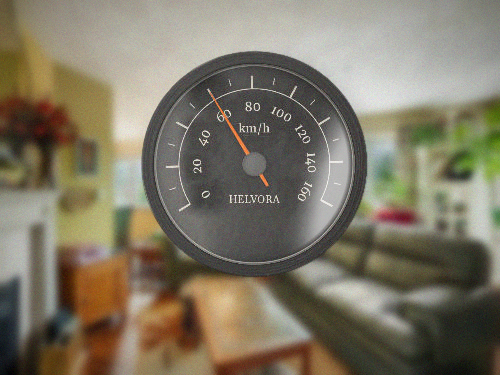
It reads 60; km/h
